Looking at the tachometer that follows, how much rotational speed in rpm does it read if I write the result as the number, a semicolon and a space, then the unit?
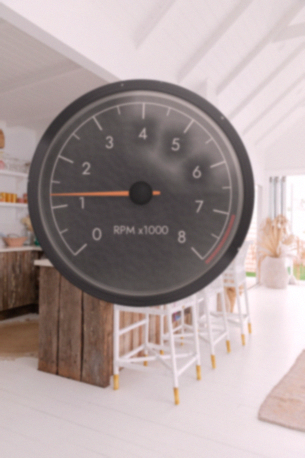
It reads 1250; rpm
